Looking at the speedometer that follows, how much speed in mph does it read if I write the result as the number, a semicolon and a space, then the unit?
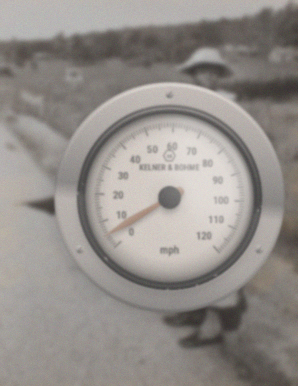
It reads 5; mph
